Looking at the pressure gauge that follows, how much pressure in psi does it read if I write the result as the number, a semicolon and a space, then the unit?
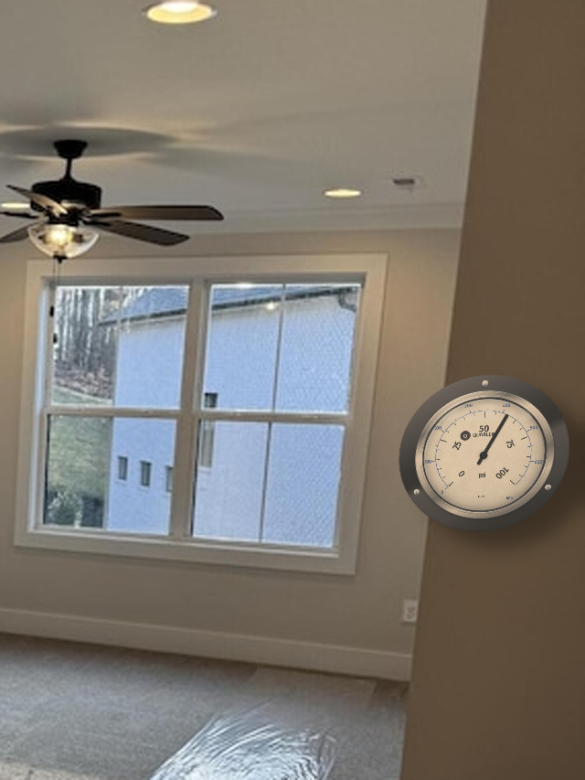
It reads 60; psi
